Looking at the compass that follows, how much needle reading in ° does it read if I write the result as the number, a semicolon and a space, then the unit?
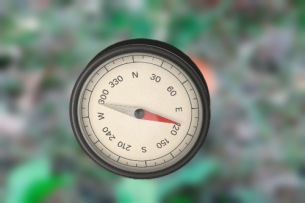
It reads 110; °
